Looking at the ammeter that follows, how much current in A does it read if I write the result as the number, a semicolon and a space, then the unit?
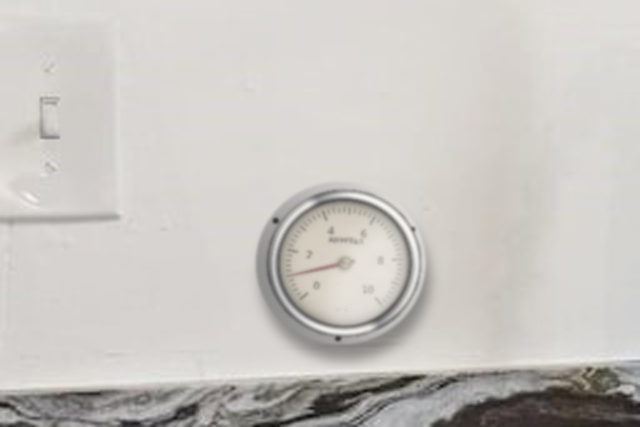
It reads 1; A
